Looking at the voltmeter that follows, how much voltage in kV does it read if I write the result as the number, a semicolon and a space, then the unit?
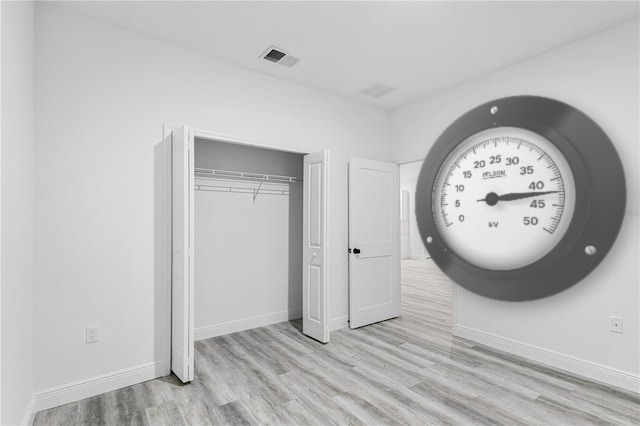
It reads 42.5; kV
